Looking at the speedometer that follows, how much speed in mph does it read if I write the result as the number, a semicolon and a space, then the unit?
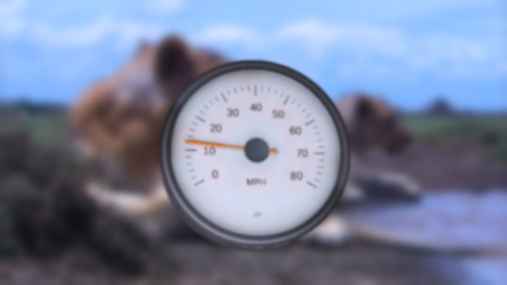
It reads 12; mph
